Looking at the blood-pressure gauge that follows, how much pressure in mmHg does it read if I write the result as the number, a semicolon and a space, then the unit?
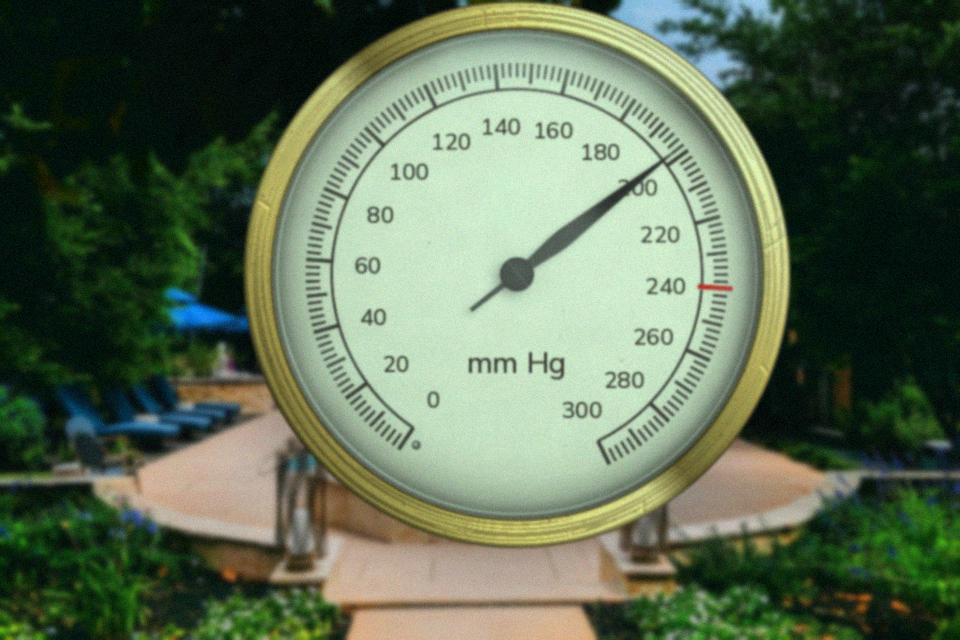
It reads 198; mmHg
